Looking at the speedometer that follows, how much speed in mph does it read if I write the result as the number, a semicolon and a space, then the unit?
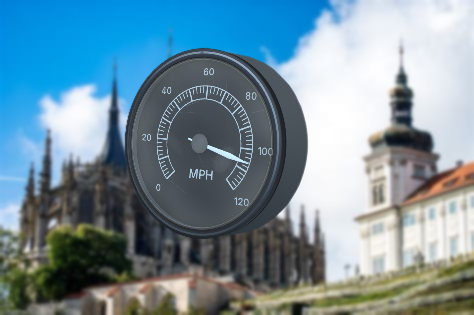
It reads 106; mph
